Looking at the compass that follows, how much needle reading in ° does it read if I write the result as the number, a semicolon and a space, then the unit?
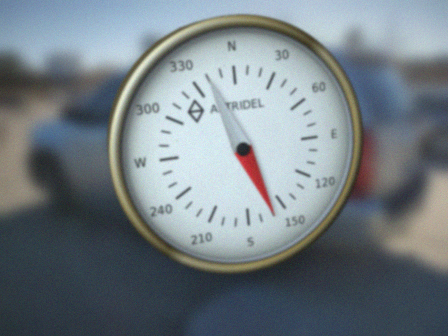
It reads 160; °
